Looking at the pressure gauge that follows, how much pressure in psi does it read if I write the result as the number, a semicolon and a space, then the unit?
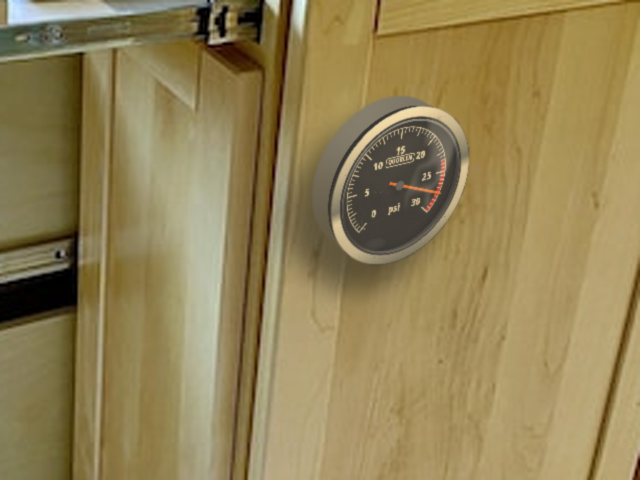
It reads 27.5; psi
